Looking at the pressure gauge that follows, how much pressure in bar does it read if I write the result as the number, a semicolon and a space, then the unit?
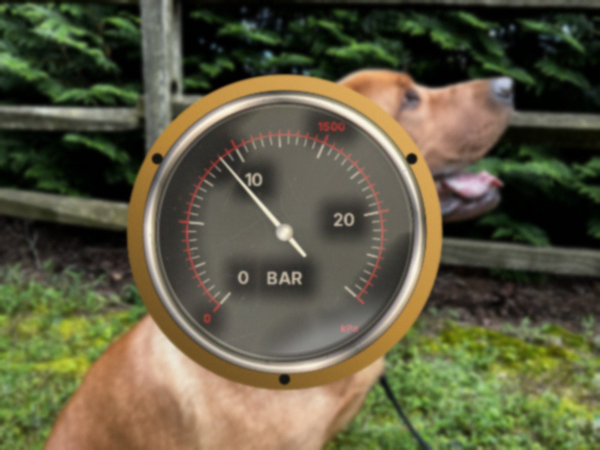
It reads 9; bar
